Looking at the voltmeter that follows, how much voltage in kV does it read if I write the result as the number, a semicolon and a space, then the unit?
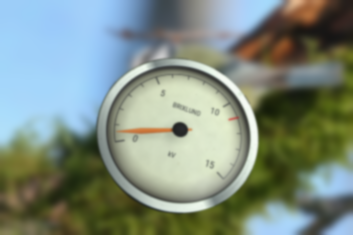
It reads 0.5; kV
